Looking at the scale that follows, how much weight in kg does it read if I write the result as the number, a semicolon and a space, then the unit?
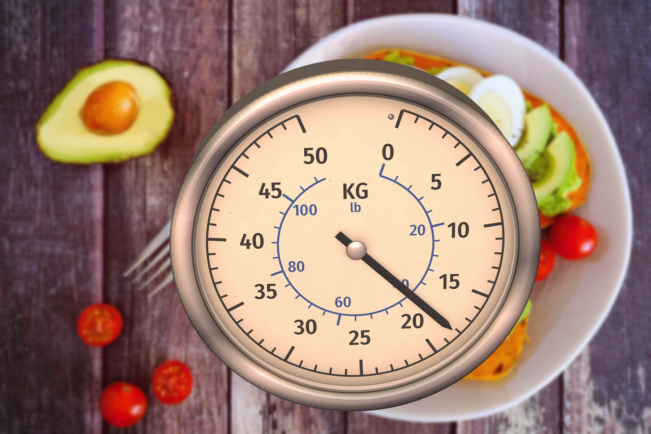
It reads 18; kg
